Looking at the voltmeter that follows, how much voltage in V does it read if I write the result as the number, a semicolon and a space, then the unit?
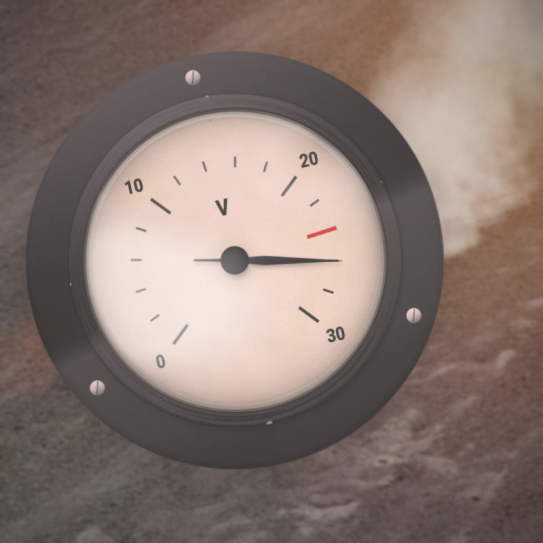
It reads 26; V
